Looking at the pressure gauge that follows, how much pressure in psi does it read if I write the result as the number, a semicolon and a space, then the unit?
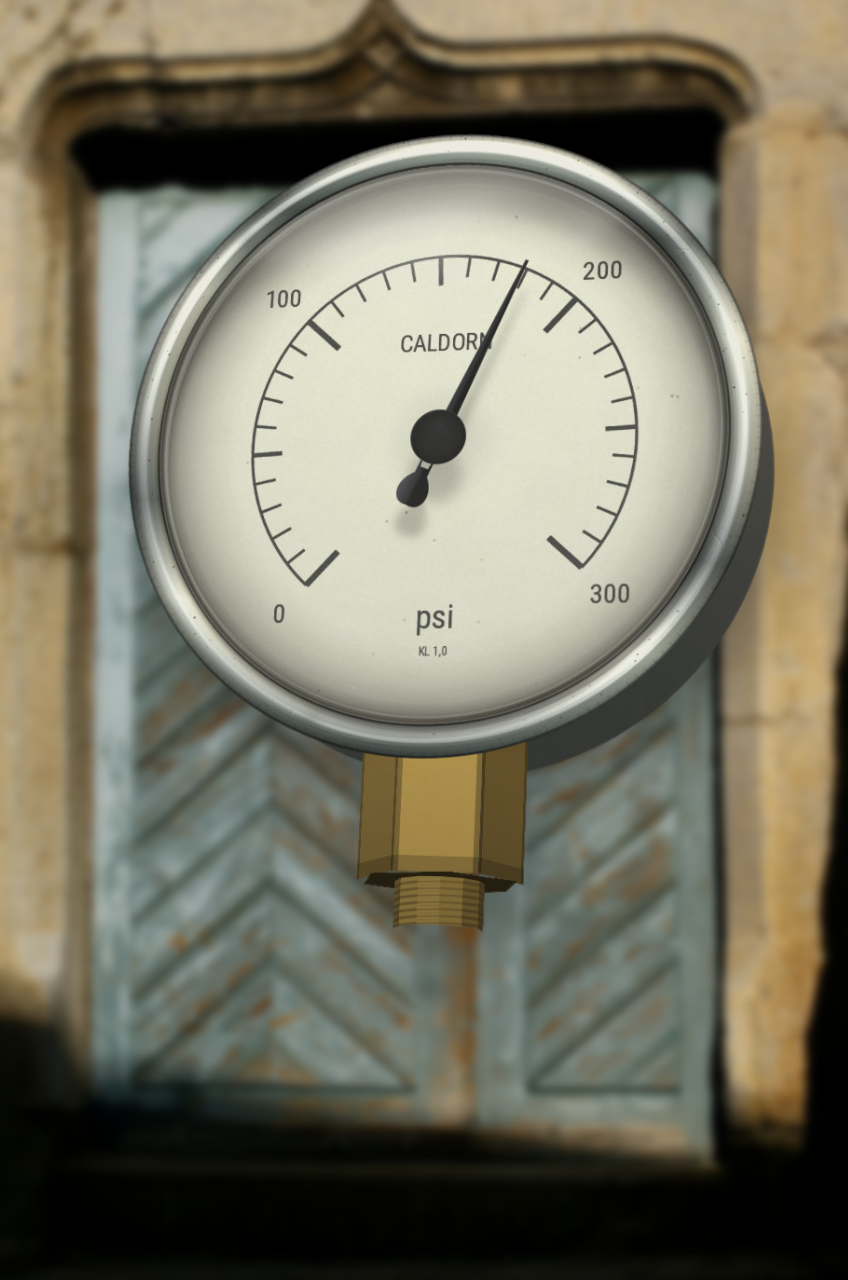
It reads 180; psi
